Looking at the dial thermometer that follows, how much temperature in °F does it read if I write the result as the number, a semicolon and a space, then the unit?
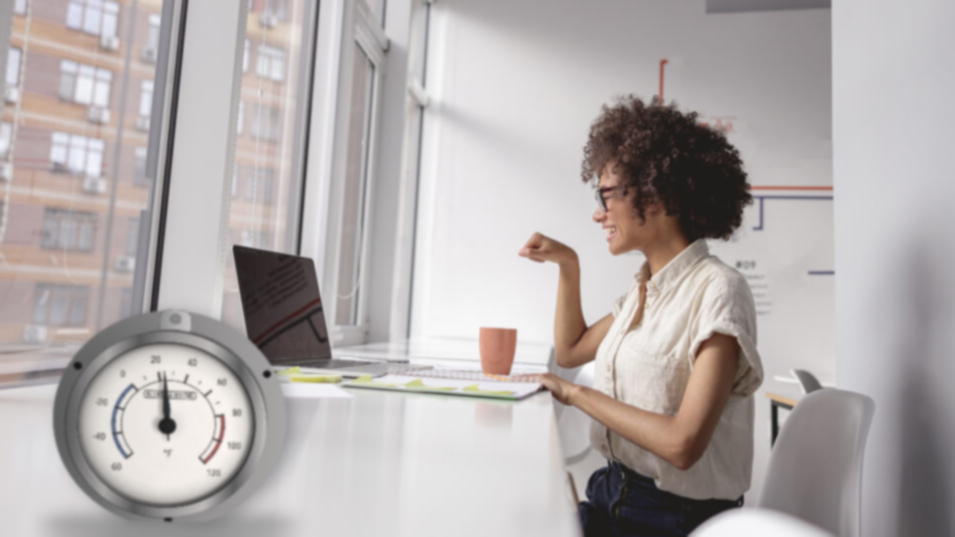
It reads 25; °F
